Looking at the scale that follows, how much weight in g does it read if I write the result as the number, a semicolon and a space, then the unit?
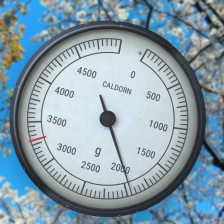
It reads 1950; g
